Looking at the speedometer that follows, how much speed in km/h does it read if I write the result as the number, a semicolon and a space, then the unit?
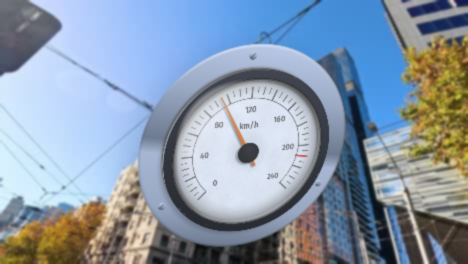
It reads 95; km/h
